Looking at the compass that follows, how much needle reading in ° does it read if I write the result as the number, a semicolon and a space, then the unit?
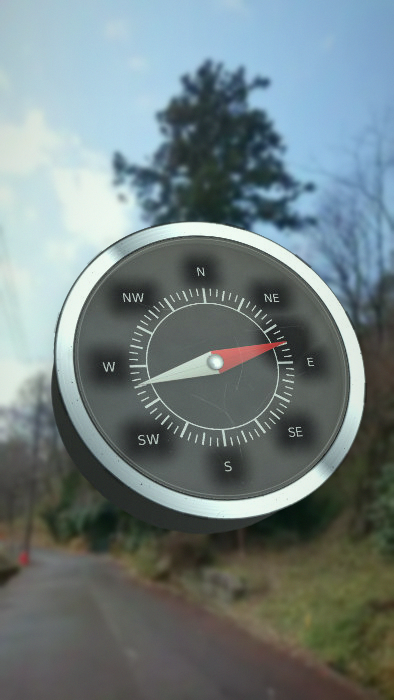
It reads 75; °
